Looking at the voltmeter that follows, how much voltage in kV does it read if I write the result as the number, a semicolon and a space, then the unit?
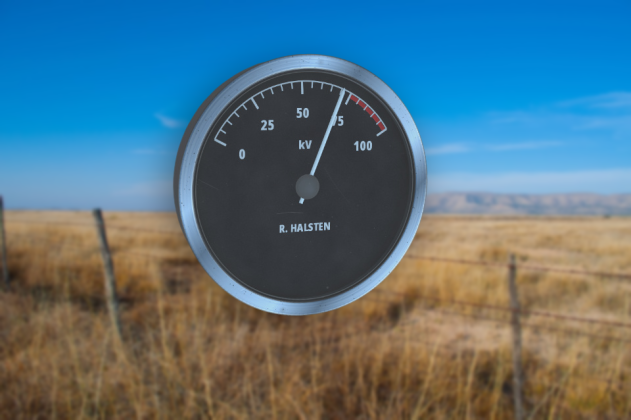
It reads 70; kV
